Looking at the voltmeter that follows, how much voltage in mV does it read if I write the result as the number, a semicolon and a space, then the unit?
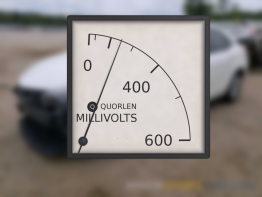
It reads 250; mV
